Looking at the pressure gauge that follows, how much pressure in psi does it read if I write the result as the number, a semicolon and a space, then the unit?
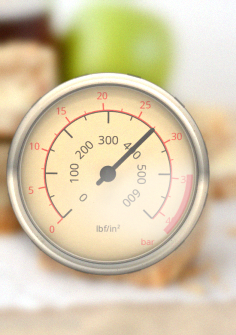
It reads 400; psi
